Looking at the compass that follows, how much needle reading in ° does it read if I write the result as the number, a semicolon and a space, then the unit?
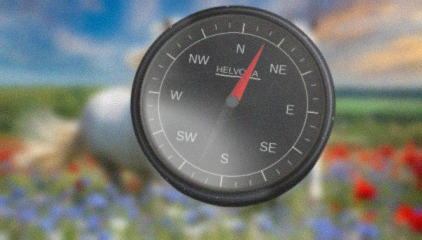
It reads 20; °
